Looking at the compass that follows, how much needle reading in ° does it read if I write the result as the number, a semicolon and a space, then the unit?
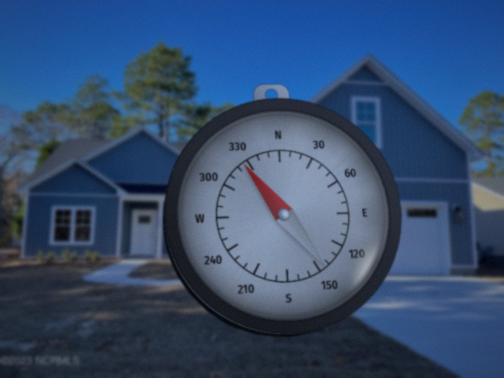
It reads 325; °
